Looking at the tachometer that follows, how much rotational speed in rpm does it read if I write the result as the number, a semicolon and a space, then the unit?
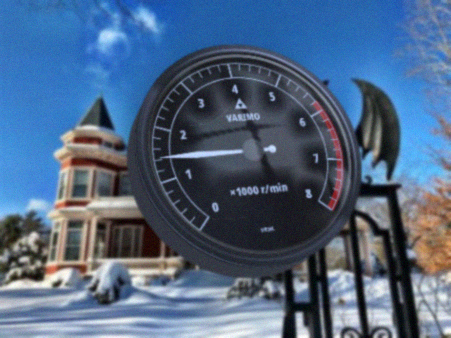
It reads 1400; rpm
